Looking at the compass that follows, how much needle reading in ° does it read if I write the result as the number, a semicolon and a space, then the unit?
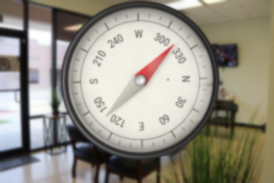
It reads 315; °
